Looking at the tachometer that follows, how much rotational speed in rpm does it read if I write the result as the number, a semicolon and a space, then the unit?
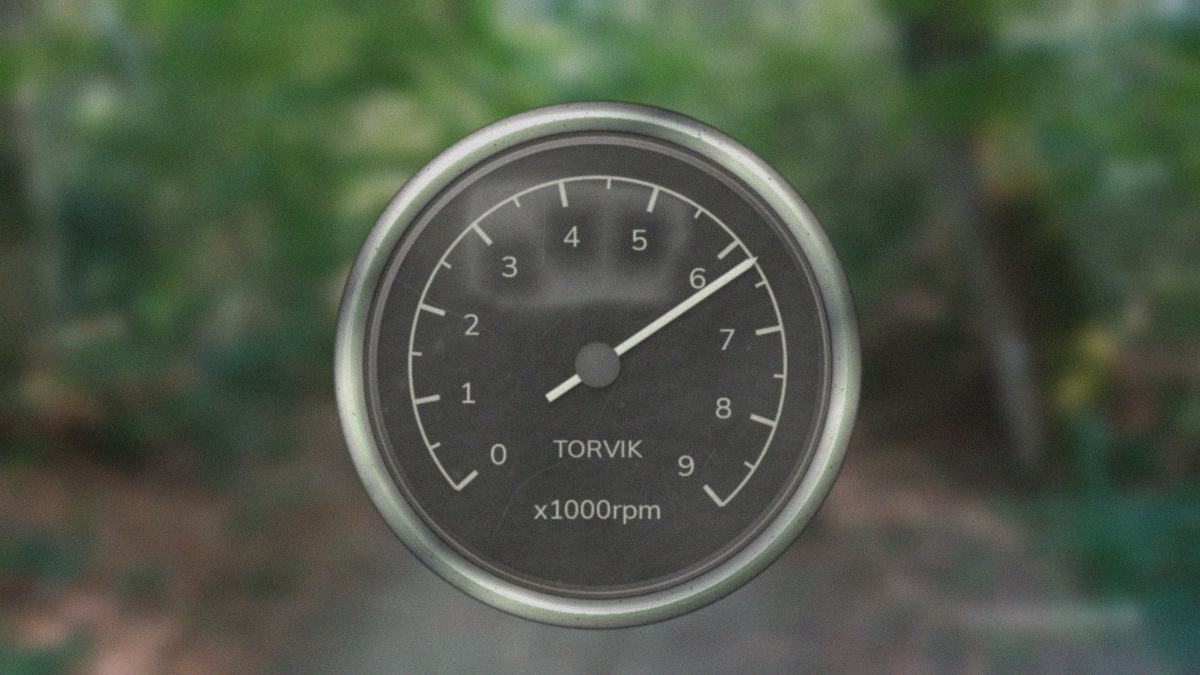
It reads 6250; rpm
